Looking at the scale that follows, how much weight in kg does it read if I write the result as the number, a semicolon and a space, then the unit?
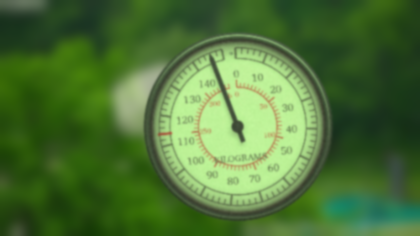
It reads 146; kg
